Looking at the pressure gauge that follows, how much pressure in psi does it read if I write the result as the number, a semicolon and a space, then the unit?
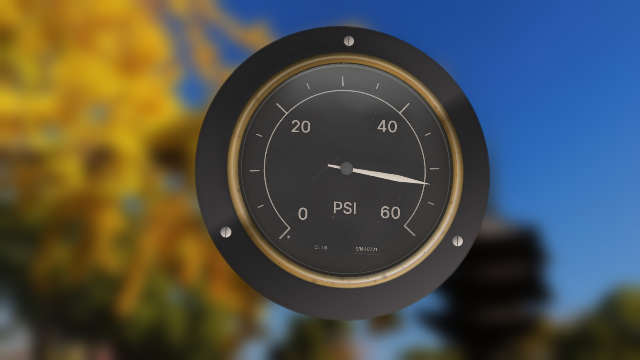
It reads 52.5; psi
